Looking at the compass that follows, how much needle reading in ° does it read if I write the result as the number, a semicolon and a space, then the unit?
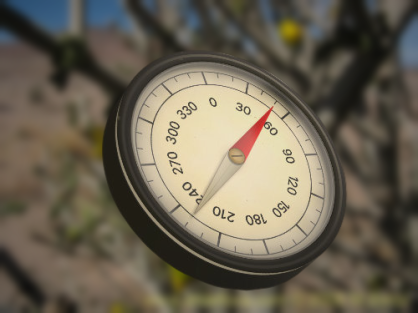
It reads 50; °
